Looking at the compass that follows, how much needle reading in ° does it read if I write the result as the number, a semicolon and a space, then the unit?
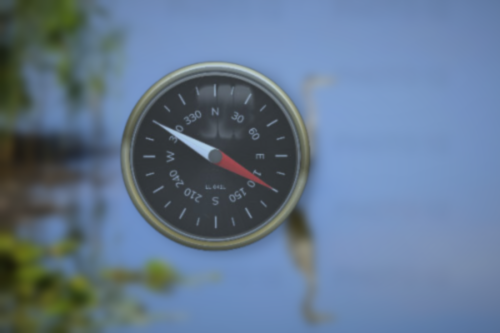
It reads 120; °
